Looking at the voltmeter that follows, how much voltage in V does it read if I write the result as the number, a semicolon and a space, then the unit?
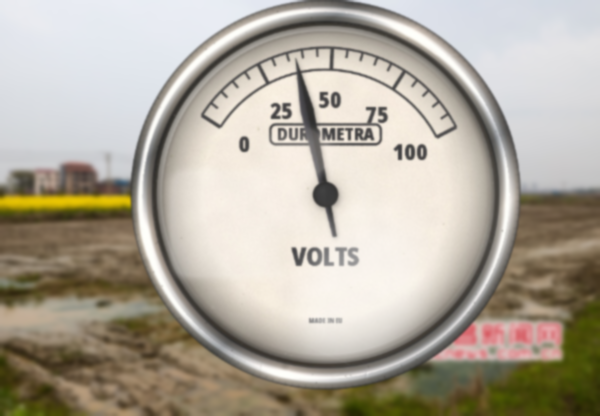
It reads 37.5; V
